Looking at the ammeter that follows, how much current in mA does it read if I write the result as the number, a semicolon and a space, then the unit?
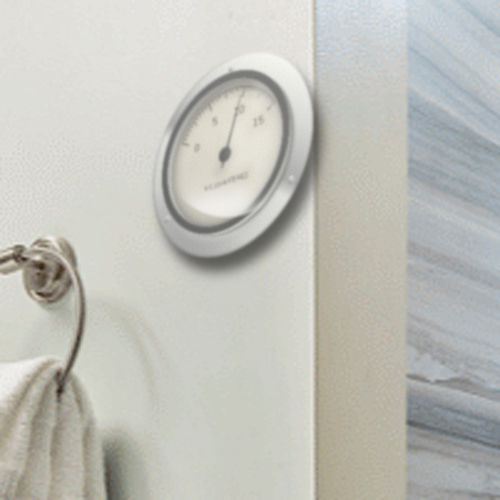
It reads 10; mA
